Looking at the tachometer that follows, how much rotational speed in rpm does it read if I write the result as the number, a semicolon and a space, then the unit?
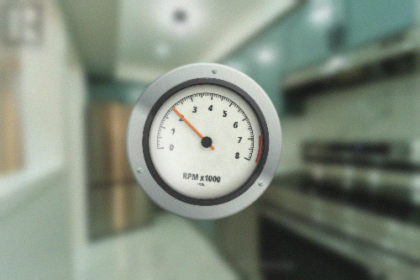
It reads 2000; rpm
